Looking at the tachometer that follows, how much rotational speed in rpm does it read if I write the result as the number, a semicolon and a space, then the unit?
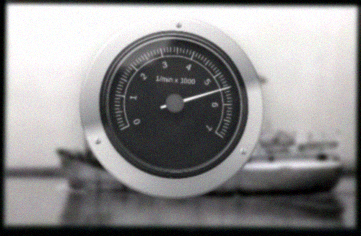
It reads 5500; rpm
